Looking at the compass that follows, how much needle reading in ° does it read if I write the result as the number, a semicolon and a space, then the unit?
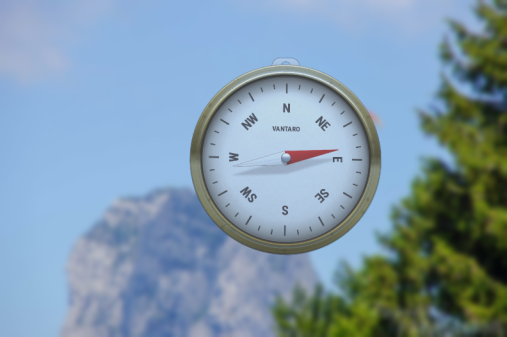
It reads 80; °
